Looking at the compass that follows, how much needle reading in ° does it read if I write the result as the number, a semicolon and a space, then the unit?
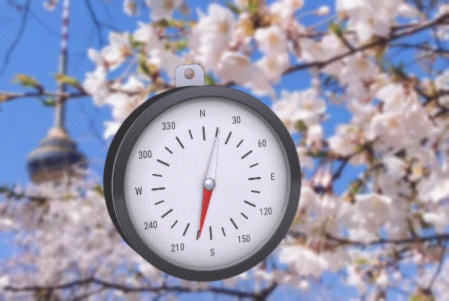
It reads 195; °
